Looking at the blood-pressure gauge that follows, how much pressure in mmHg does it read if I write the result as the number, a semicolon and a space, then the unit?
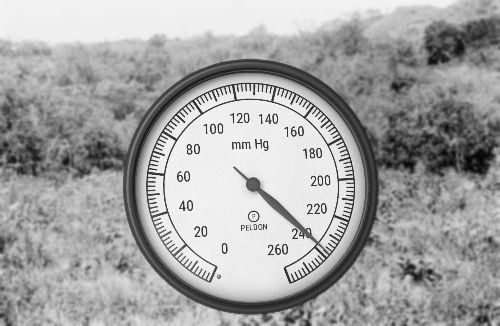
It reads 238; mmHg
